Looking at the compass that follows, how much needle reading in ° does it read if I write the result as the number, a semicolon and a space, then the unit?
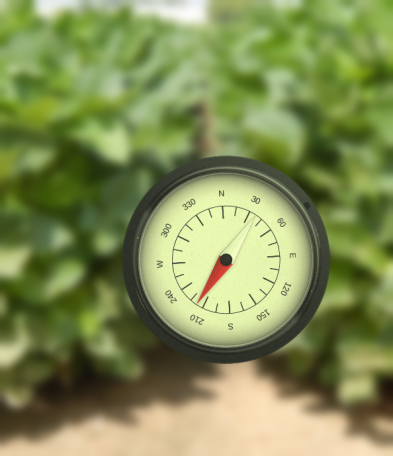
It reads 217.5; °
